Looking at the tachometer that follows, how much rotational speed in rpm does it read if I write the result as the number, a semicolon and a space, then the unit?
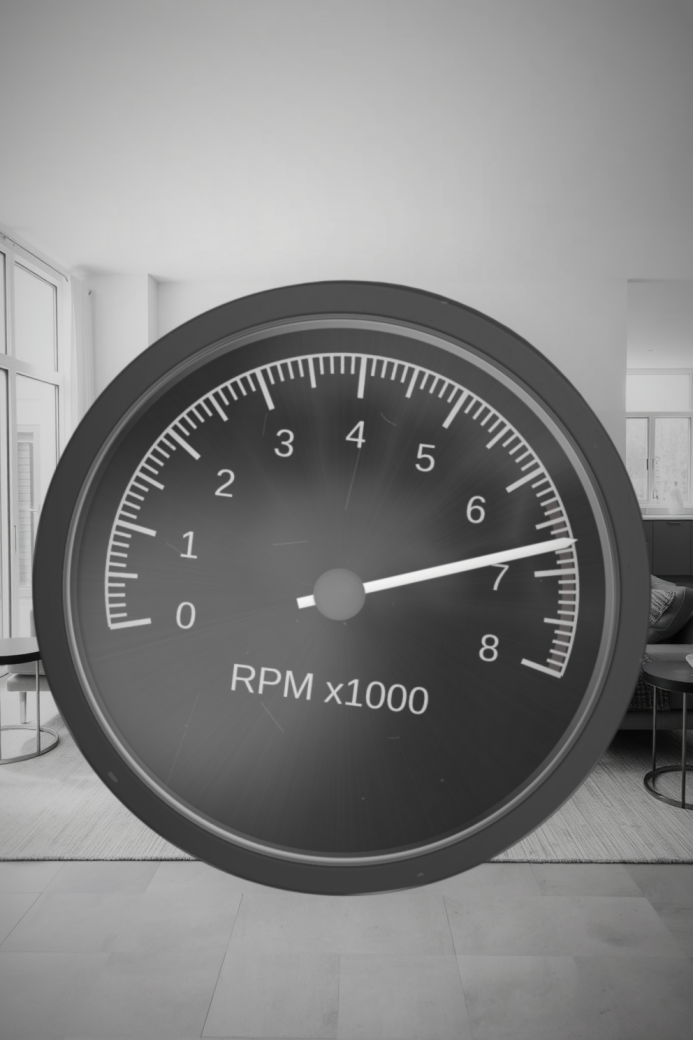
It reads 6700; rpm
